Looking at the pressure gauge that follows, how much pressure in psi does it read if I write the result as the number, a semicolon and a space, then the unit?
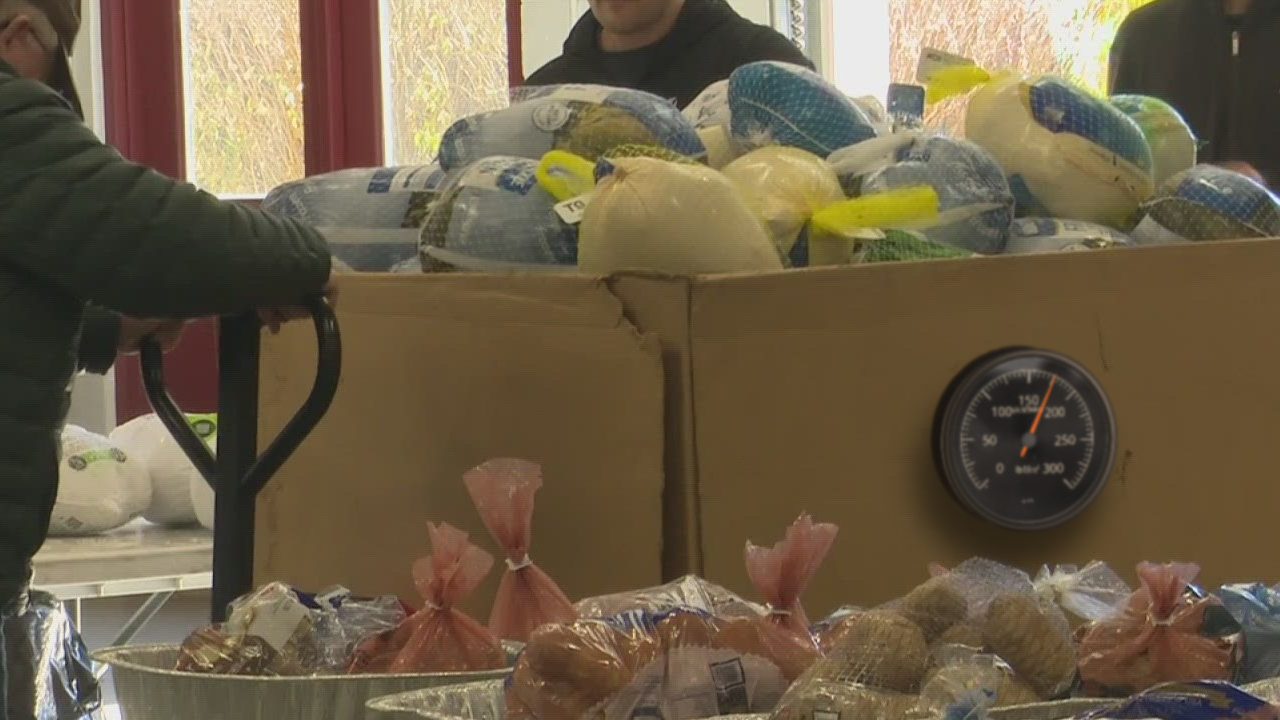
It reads 175; psi
